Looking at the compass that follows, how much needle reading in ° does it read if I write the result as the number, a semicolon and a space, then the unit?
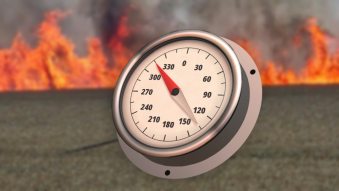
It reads 315; °
